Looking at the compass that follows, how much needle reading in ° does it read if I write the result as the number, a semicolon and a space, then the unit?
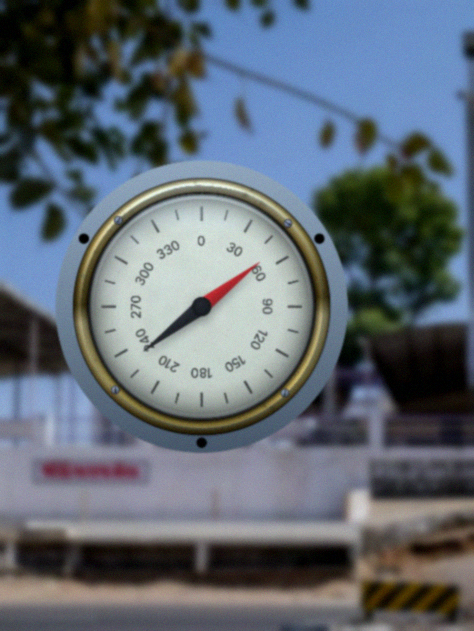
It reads 52.5; °
